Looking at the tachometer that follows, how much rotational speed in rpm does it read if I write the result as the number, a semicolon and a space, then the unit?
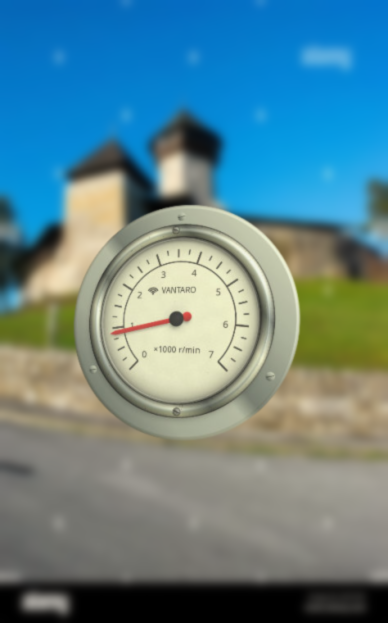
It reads 875; rpm
